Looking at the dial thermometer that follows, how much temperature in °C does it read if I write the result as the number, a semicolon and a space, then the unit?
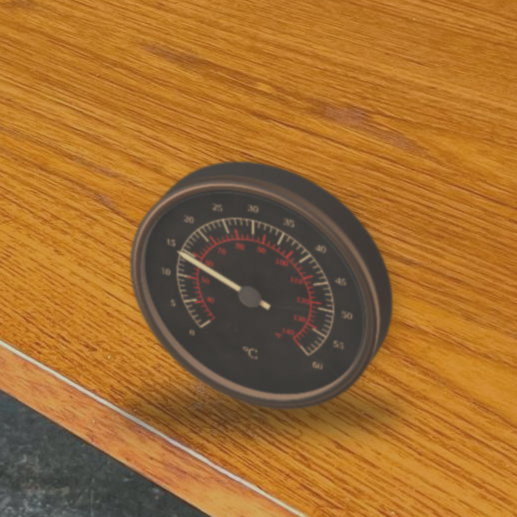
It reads 15; °C
